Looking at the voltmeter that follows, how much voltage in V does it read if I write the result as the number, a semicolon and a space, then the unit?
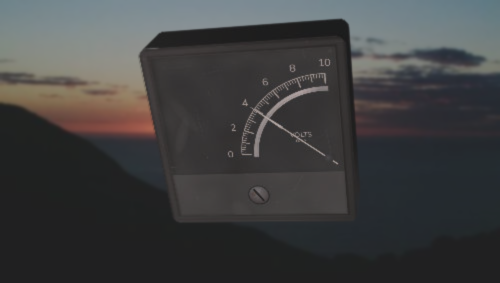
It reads 4; V
